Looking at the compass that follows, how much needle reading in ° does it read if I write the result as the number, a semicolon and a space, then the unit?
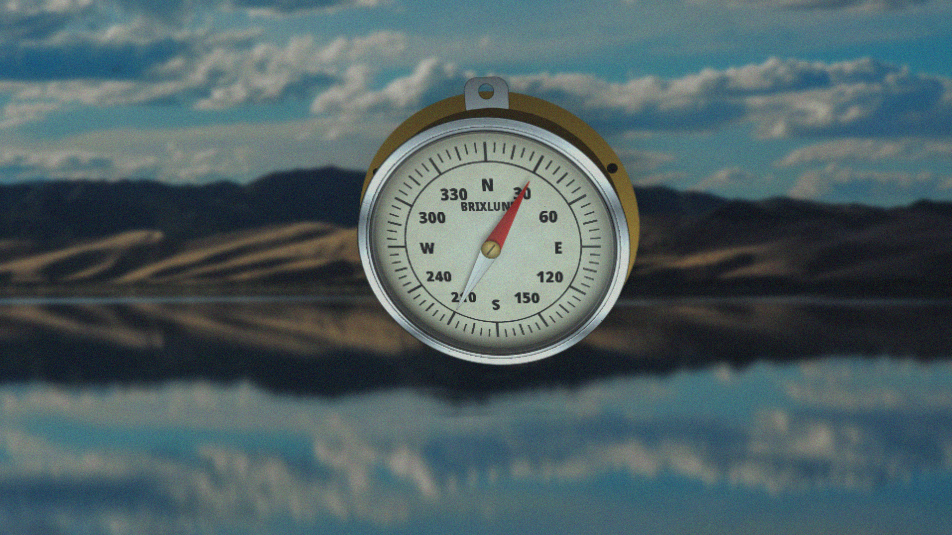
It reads 30; °
